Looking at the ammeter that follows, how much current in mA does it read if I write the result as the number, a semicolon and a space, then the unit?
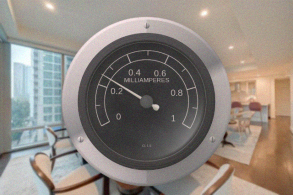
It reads 0.25; mA
